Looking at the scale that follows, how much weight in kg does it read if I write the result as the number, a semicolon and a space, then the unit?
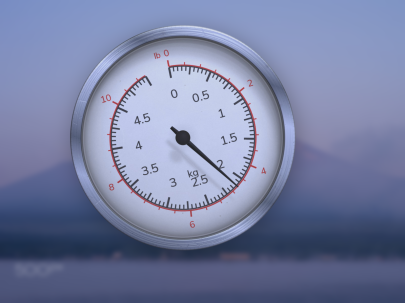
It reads 2.1; kg
